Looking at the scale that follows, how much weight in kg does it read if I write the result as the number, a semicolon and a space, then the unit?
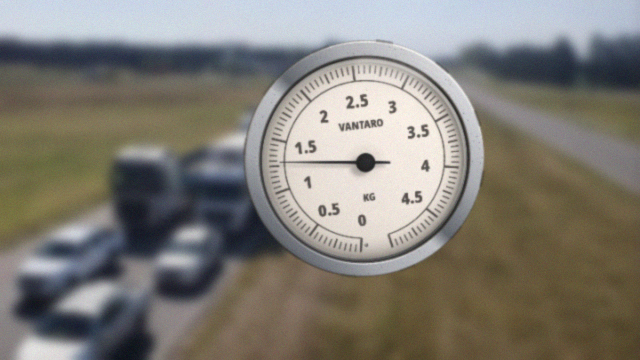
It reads 1.3; kg
